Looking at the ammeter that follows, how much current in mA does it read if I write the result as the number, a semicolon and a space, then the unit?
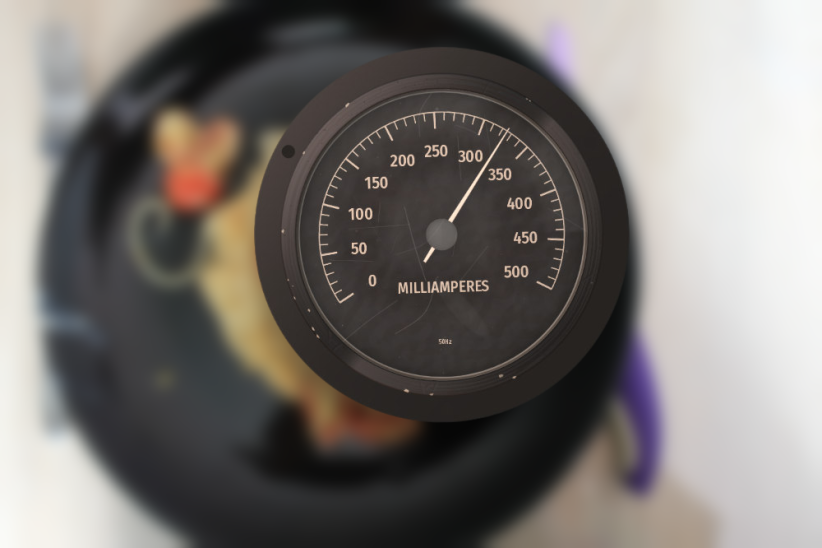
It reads 325; mA
